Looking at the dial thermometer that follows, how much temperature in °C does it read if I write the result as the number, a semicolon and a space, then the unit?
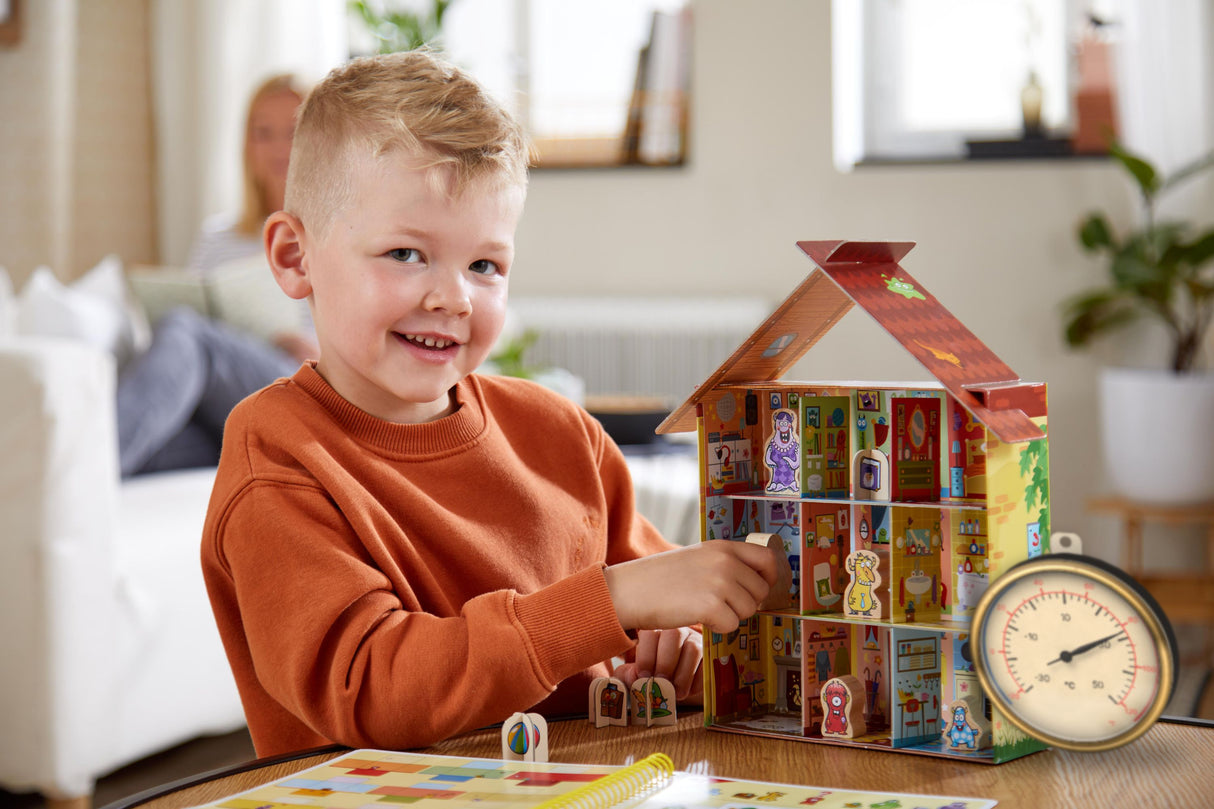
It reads 28; °C
